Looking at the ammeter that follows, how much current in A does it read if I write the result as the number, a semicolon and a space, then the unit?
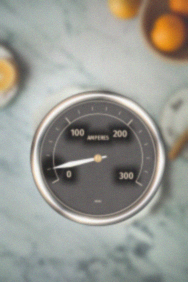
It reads 20; A
